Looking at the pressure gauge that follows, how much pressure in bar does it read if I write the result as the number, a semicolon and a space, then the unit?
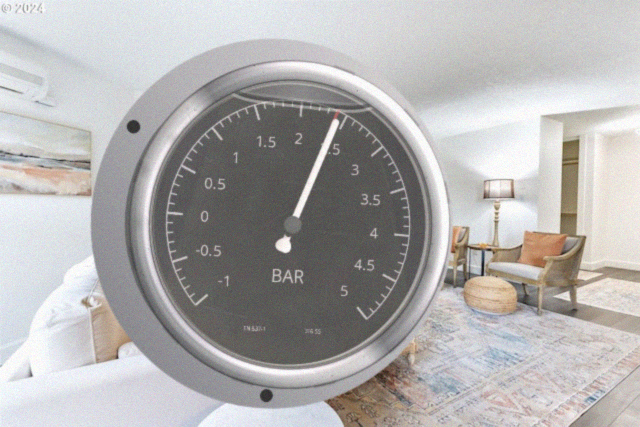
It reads 2.4; bar
